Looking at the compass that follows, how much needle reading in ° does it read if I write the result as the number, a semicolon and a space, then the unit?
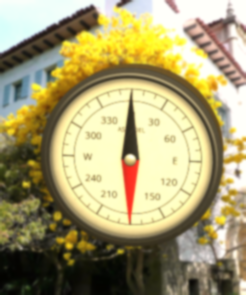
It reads 180; °
